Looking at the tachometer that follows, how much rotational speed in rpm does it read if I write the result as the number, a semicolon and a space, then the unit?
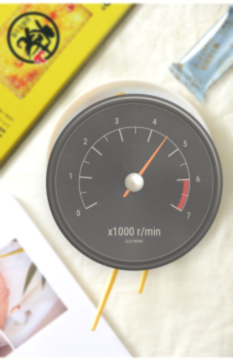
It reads 4500; rpm
